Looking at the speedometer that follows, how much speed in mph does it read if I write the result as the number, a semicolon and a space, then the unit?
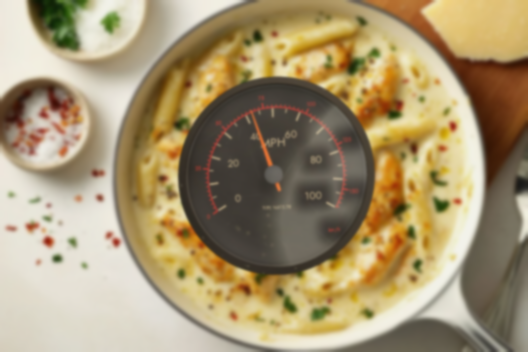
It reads 42.5; mph
